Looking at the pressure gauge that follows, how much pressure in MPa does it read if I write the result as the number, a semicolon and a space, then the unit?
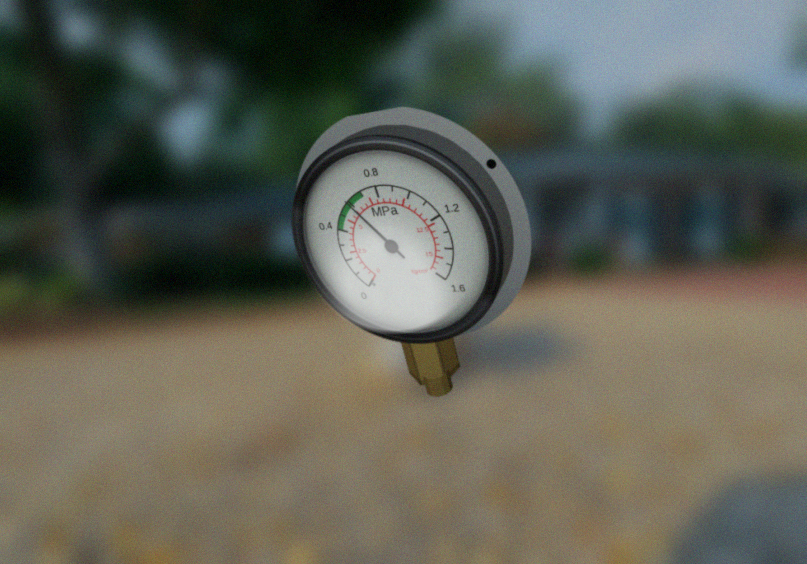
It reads 0.6; MPa
